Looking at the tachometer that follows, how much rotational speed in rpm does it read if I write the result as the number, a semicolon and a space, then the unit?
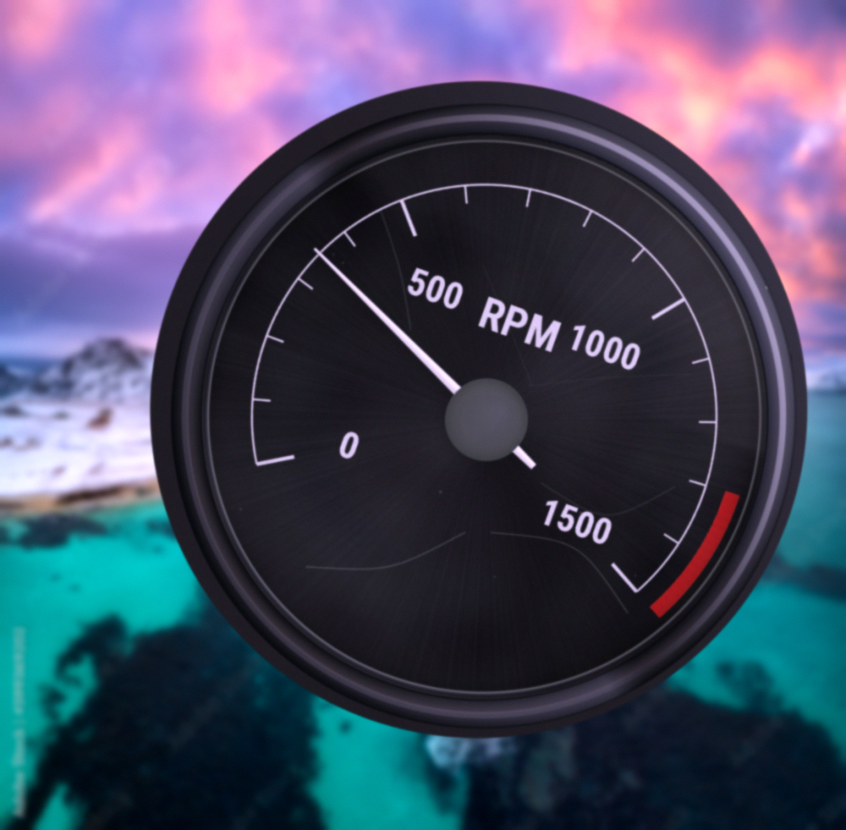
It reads 350; rpm
